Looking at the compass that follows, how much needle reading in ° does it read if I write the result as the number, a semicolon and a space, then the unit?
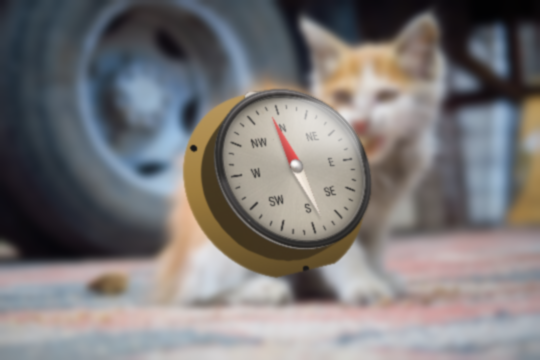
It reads 350; °
